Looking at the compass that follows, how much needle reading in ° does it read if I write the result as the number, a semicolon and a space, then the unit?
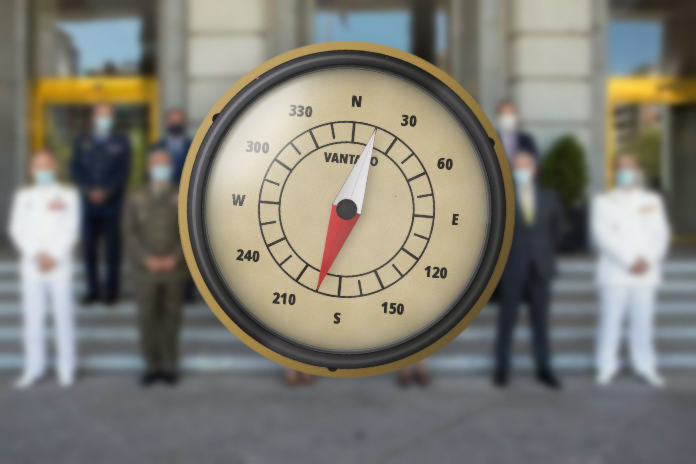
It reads 195; °
